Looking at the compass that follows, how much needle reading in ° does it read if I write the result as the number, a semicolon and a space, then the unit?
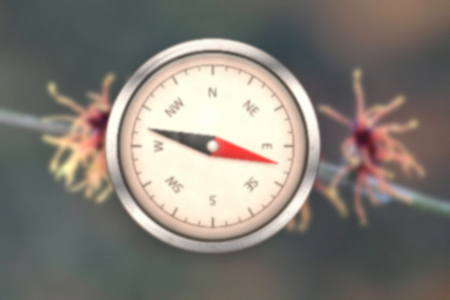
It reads 105; °
